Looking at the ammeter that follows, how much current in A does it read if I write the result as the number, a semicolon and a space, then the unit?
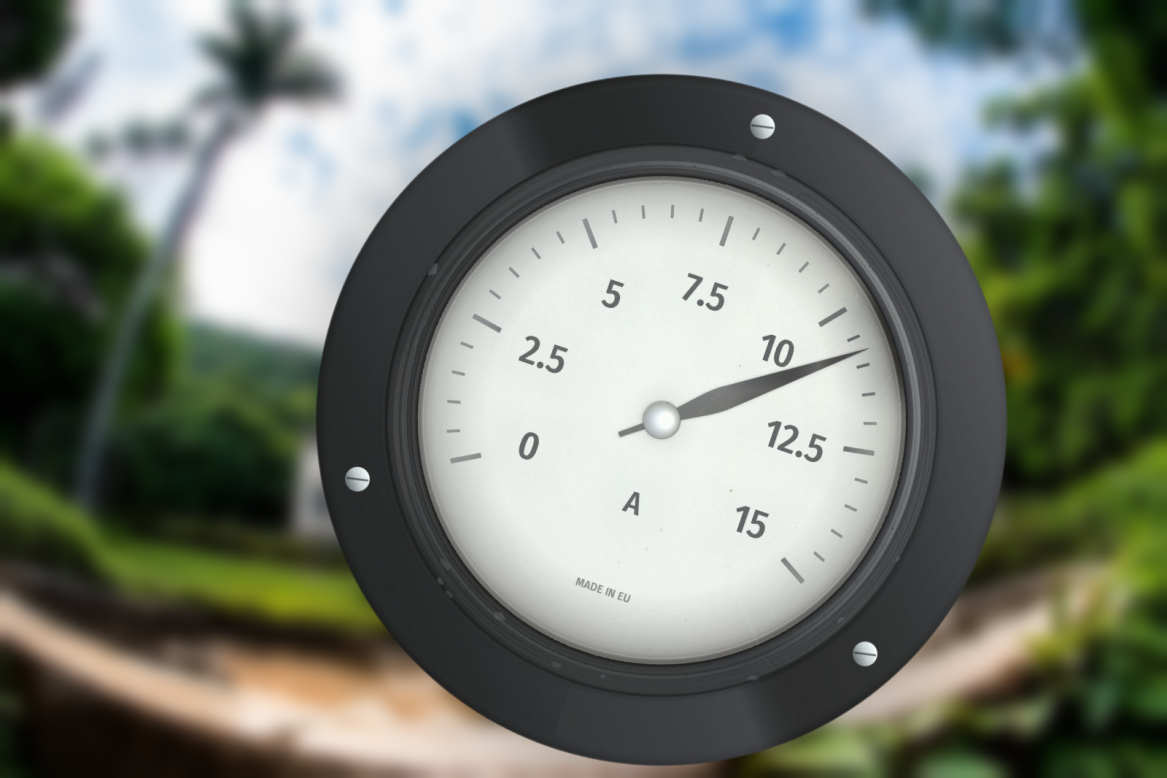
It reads 10.75; A
